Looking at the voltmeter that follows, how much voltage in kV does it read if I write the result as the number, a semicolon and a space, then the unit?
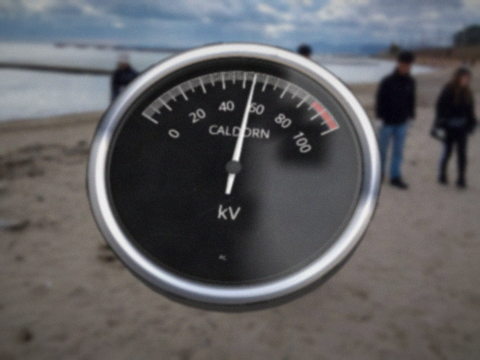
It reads 55; kV
